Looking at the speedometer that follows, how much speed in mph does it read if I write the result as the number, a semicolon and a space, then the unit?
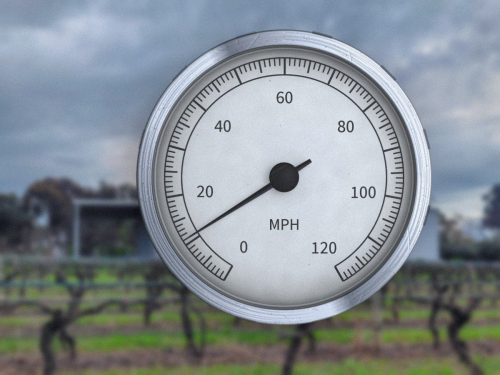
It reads 11; mph
